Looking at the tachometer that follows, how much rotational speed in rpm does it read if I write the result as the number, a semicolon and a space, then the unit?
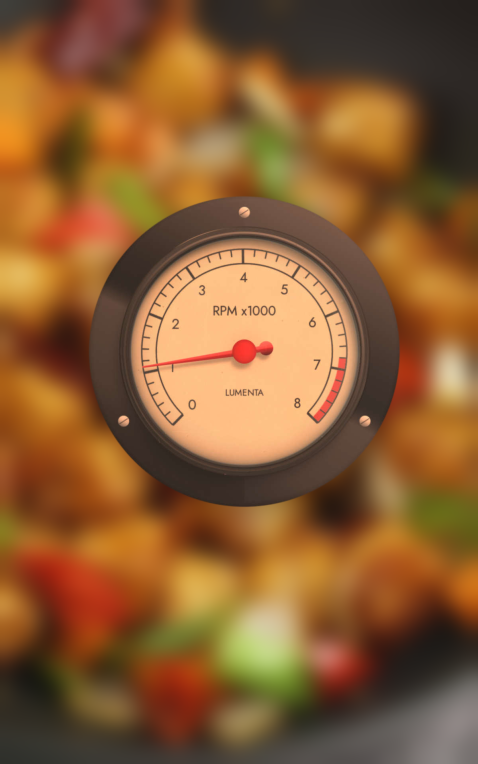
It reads 1100; rpm
